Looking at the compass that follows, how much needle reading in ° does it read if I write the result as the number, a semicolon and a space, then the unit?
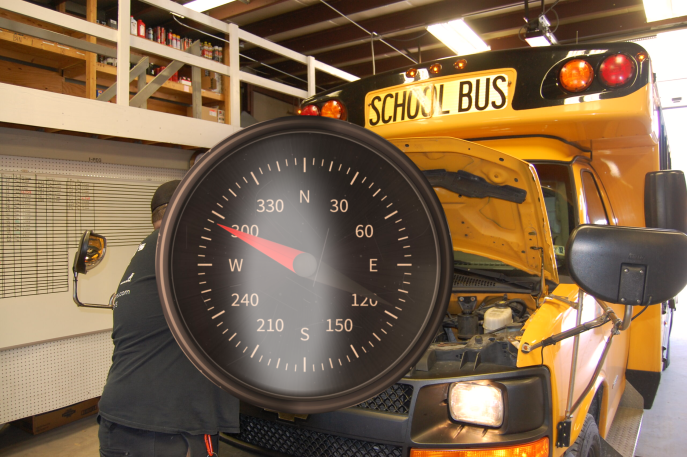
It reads 295; °
